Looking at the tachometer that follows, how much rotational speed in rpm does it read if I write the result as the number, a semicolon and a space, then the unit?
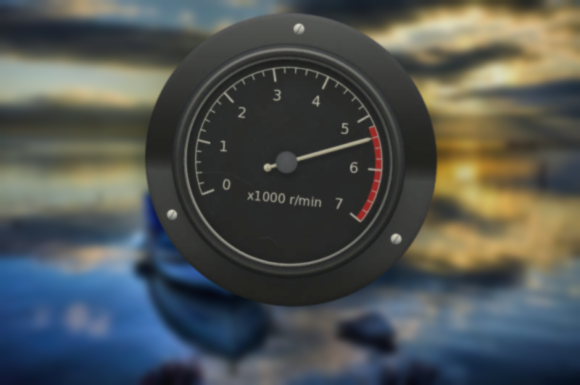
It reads 5400; rpm
